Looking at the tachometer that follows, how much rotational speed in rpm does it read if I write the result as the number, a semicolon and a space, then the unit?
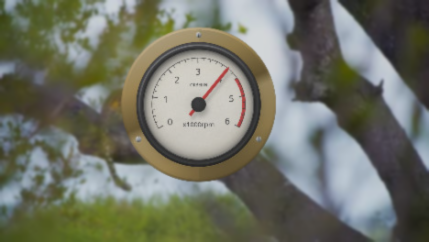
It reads 4000; rpm
